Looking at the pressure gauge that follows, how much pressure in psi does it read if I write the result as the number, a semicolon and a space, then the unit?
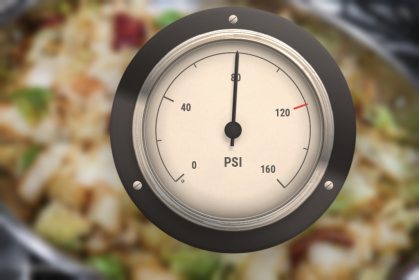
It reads 80; psi
